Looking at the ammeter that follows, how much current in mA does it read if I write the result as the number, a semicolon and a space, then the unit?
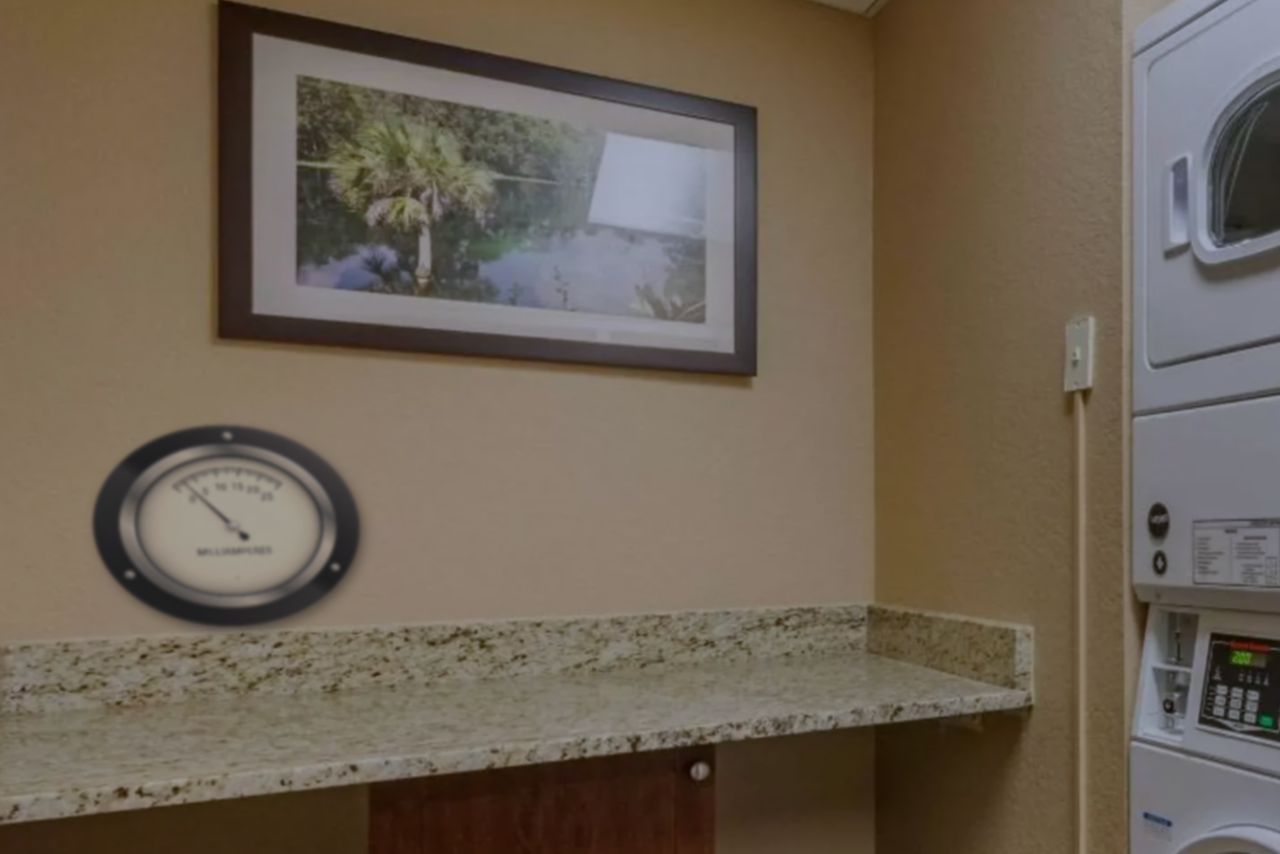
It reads 2.5; mA
